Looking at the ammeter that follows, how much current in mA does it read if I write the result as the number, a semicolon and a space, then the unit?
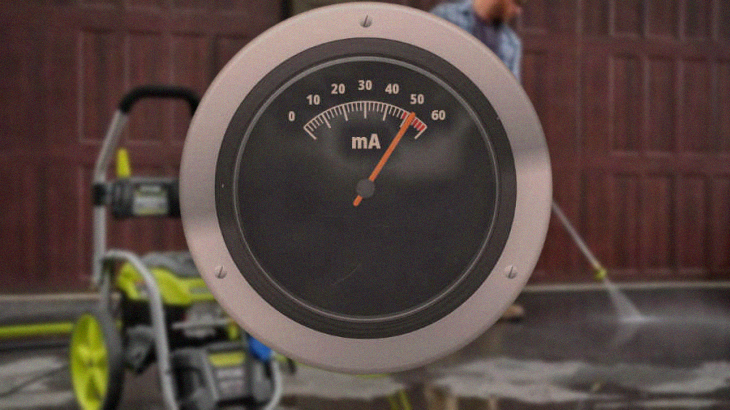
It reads 52; mA
